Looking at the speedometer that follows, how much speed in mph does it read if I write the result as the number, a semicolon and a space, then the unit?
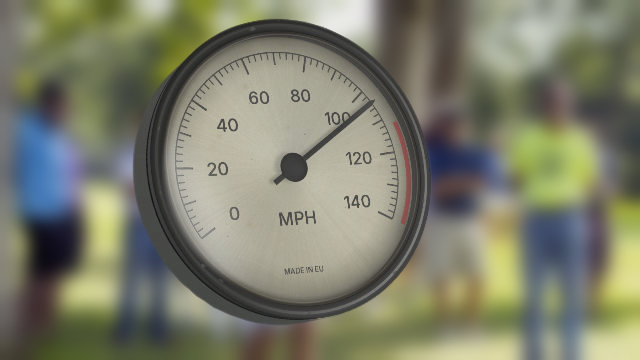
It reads 104; mph
